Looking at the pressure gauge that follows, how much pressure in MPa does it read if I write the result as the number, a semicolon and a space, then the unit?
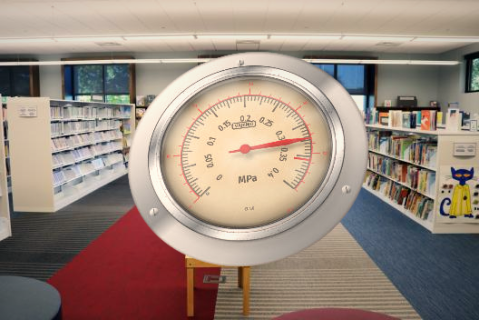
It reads 0.325; MPa
